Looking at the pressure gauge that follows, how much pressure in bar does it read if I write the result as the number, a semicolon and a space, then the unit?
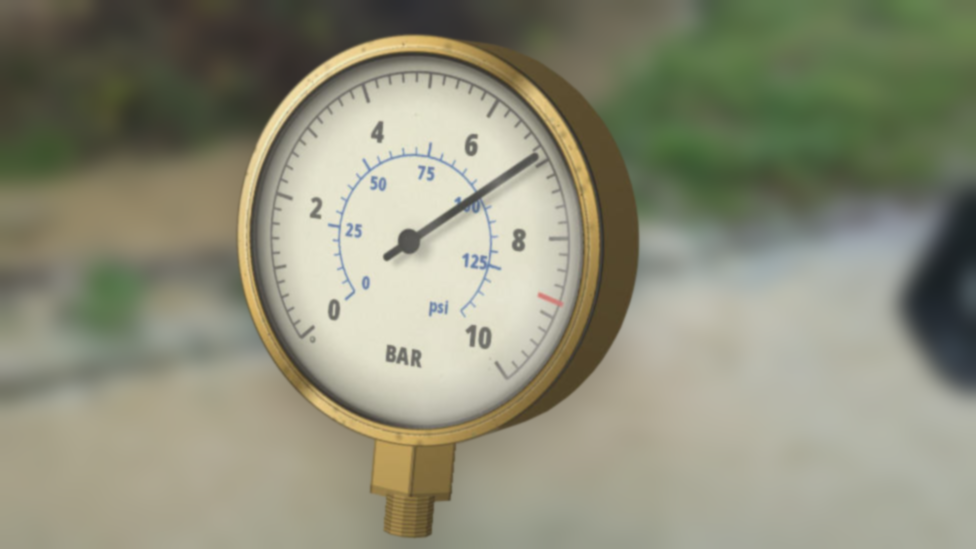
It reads 6.9; bar
